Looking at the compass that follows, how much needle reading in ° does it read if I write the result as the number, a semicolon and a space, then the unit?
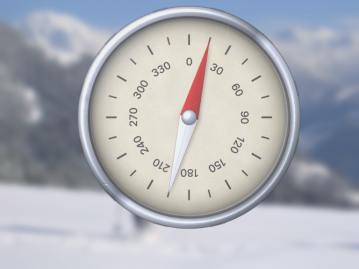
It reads 15; °
